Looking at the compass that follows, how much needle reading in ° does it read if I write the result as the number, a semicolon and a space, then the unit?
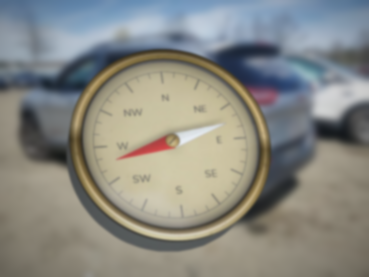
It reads 255; °
